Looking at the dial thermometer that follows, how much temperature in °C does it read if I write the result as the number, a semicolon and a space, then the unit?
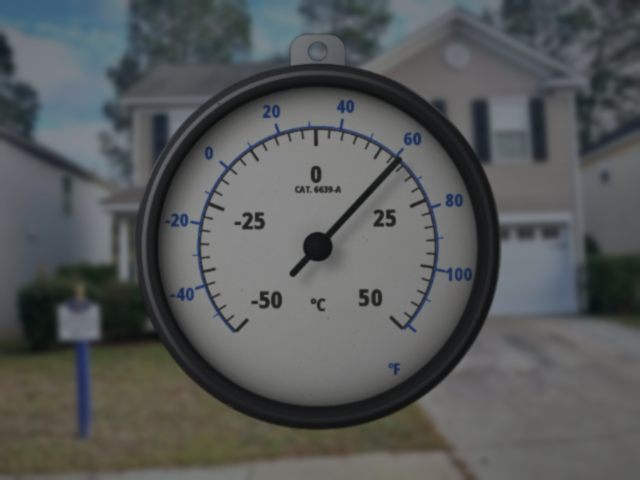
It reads 16.25; °C
